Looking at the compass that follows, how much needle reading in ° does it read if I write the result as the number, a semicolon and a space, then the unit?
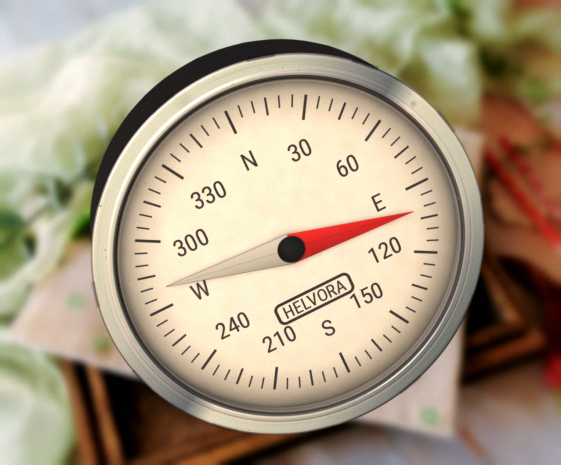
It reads 100; °
